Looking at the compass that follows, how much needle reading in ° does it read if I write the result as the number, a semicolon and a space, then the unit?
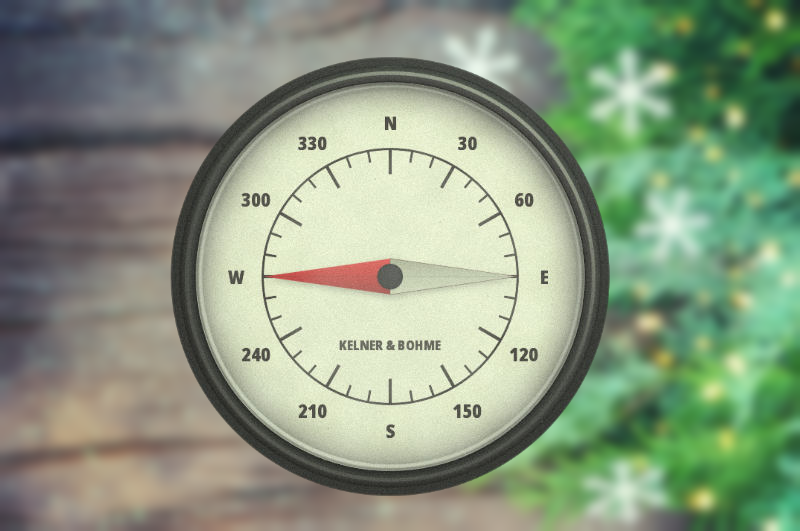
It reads 270; °
